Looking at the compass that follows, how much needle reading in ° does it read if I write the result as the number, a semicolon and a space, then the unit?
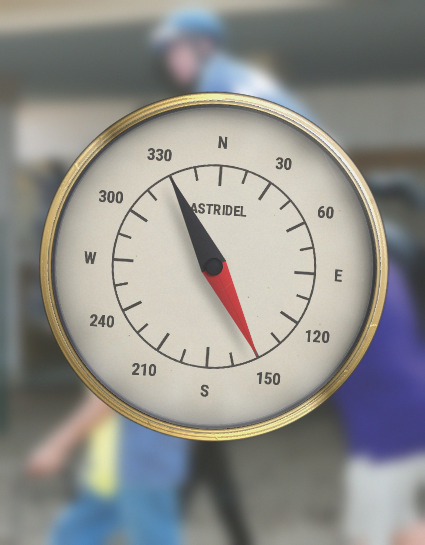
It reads 150; °
